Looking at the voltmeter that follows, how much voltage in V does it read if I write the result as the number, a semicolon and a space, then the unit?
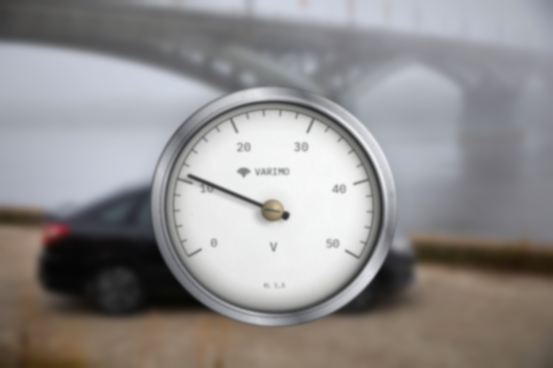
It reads 11; V
